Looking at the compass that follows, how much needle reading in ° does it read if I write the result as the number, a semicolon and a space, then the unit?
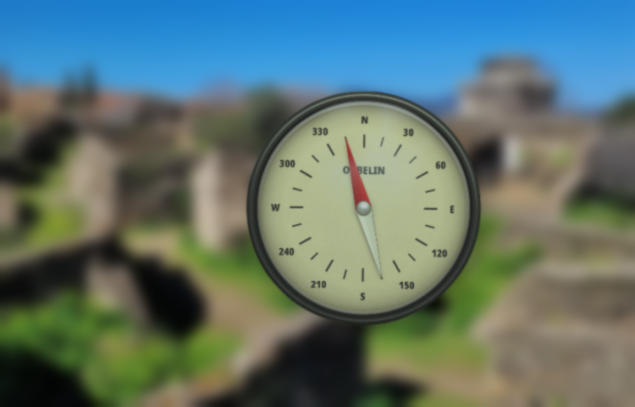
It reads 345; °
